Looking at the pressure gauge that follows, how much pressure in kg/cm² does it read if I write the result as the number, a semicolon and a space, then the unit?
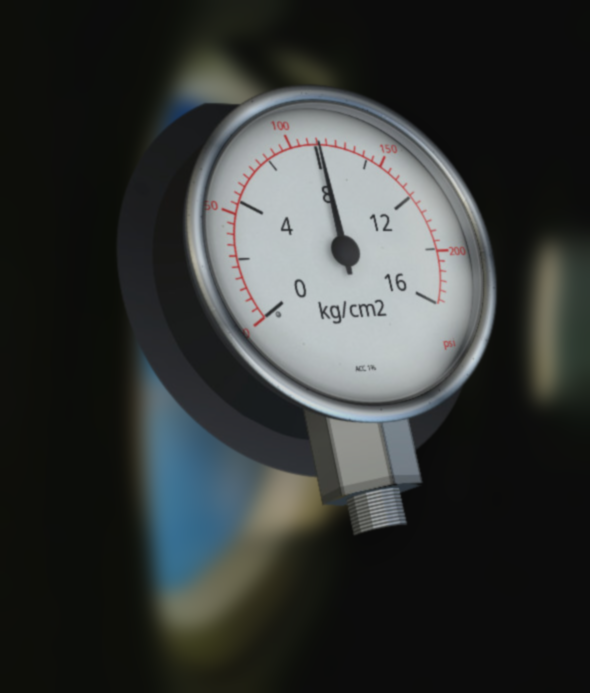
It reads 8; kg/cm²
